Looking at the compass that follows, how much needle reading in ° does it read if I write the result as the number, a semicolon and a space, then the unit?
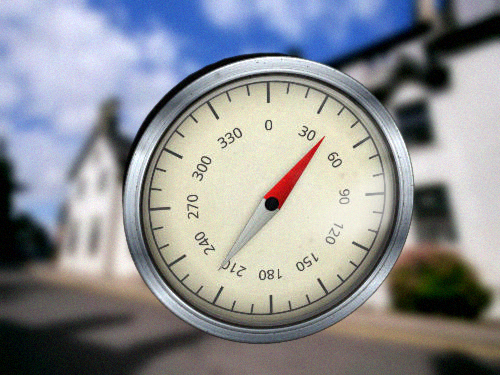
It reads 40; °
